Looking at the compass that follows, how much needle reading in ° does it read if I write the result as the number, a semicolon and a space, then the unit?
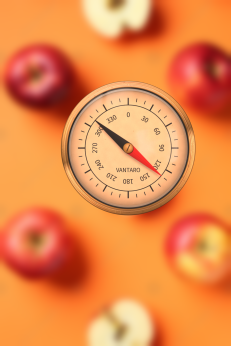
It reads 130; °
